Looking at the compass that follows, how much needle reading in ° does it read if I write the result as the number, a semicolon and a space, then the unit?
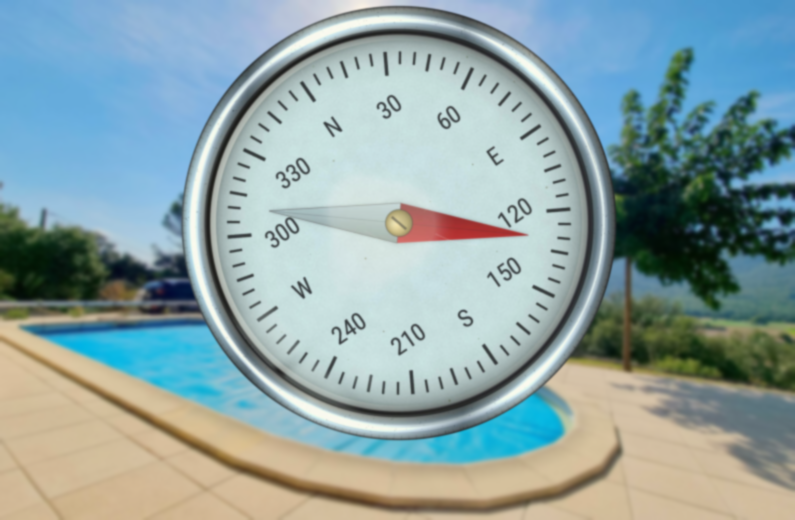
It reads 130; °
